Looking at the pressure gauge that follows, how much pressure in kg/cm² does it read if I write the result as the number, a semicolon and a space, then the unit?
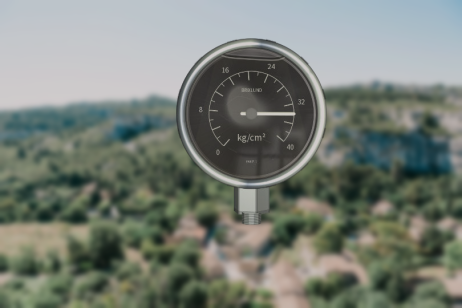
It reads 34; kg/cm²
